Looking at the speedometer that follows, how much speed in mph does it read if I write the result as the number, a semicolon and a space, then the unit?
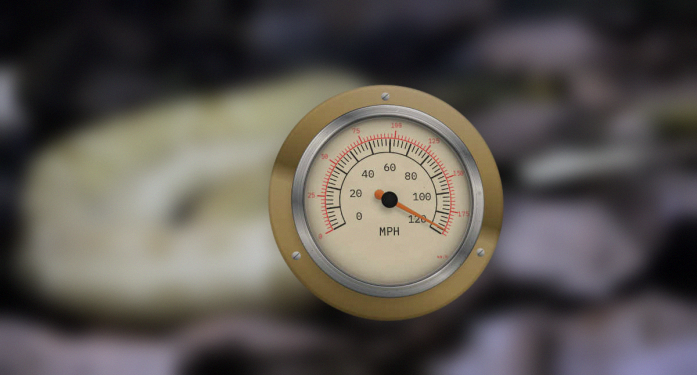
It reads 118; mph
